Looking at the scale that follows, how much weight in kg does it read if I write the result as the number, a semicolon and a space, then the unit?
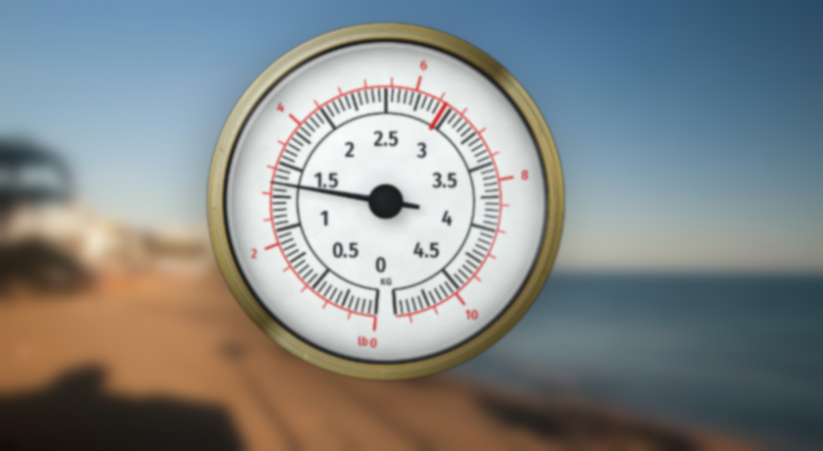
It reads 1.35; kg
